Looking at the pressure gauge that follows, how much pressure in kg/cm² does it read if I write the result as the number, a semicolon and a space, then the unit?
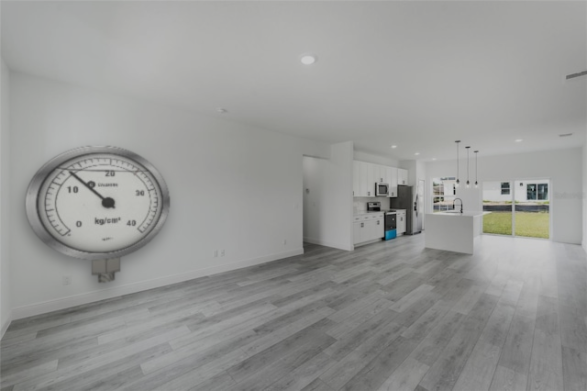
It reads 13; kg/cm²
